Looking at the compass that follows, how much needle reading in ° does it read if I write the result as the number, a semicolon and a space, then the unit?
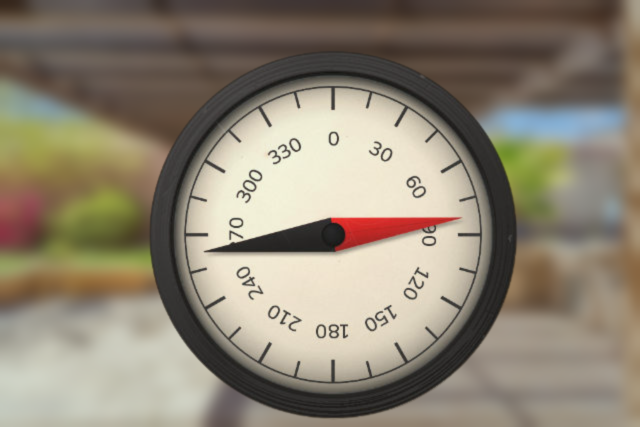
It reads 82.5; °
